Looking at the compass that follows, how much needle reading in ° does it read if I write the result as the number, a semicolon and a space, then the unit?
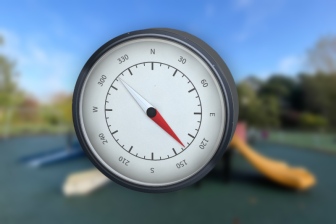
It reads 135; °
